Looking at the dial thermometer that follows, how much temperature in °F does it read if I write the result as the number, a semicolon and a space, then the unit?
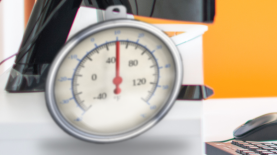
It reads 50; °F
